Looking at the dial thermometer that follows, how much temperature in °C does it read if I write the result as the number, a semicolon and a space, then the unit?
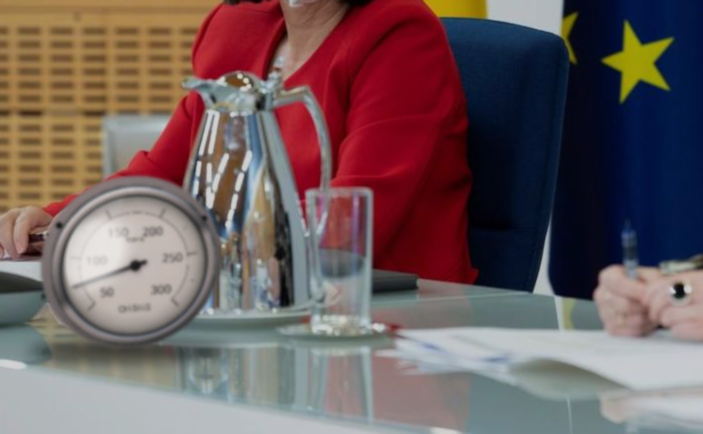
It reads 75; °C
